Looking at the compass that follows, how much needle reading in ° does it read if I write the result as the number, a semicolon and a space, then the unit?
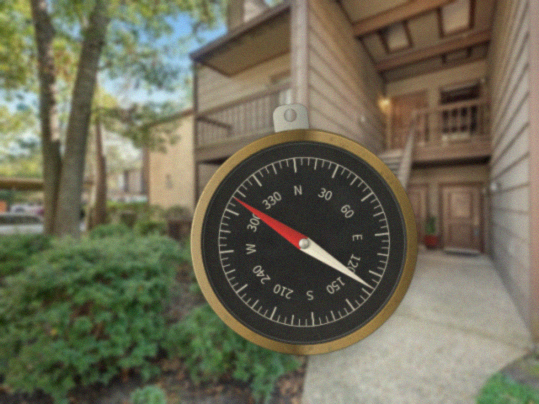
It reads 310; °
